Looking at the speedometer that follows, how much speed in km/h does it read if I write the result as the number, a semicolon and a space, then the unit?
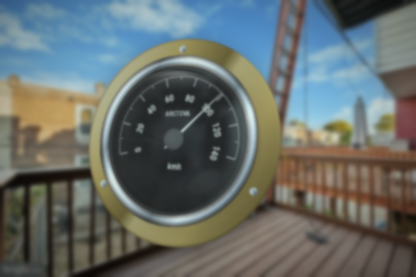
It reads 100; km/h
